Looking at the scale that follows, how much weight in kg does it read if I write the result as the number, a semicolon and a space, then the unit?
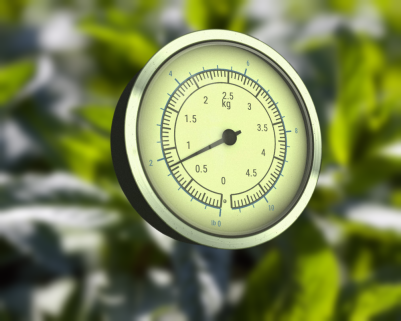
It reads 0.8; kg
